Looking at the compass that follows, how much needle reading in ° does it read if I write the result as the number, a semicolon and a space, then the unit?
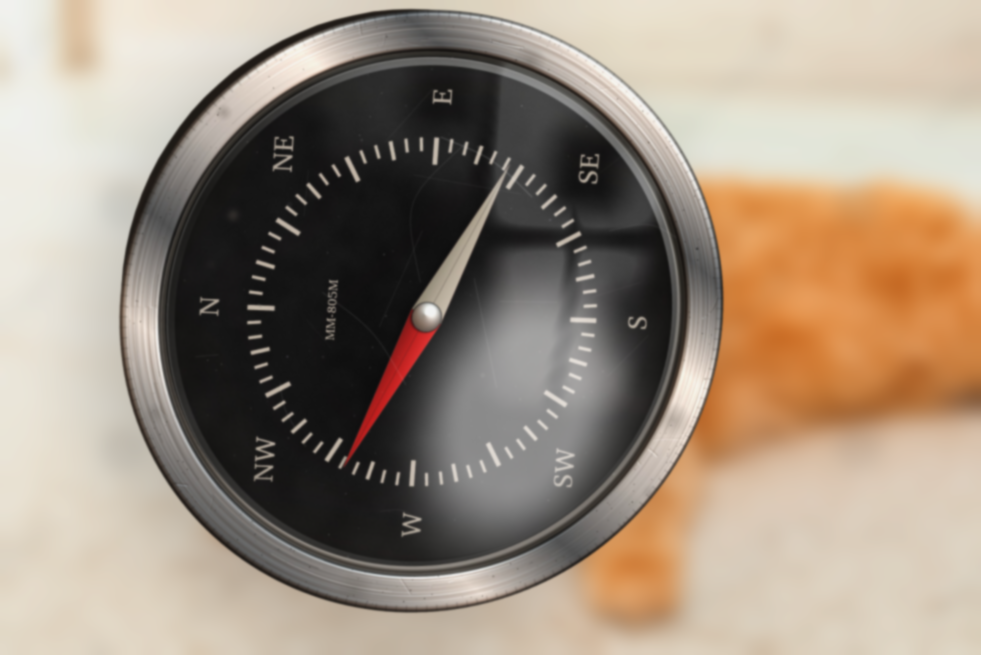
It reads 295; °
